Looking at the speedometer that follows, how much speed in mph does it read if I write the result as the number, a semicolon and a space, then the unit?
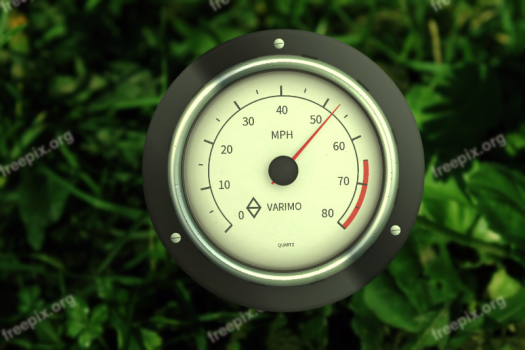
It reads 52.5; mph
